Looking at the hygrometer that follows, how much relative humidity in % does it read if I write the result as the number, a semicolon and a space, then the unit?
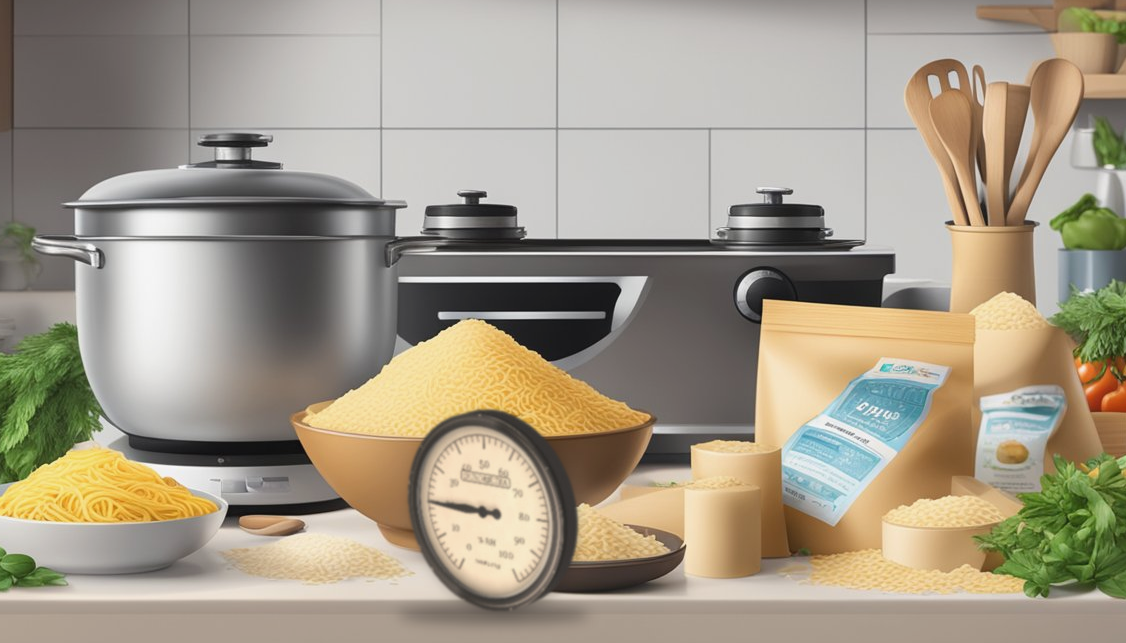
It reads 20; %
